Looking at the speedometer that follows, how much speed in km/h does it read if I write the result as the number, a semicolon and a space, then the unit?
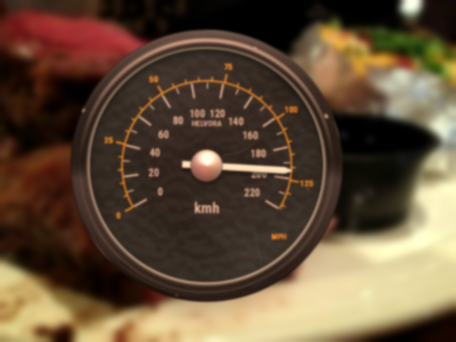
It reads 195; km/h
